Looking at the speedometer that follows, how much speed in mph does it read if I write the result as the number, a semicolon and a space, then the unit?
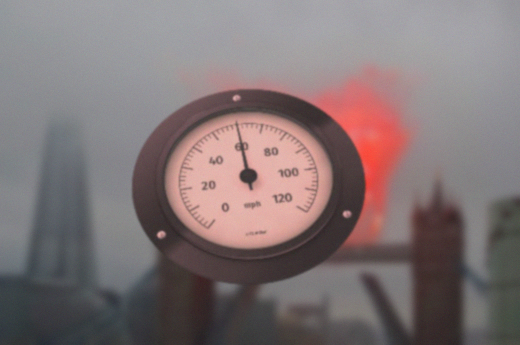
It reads 60; mph
